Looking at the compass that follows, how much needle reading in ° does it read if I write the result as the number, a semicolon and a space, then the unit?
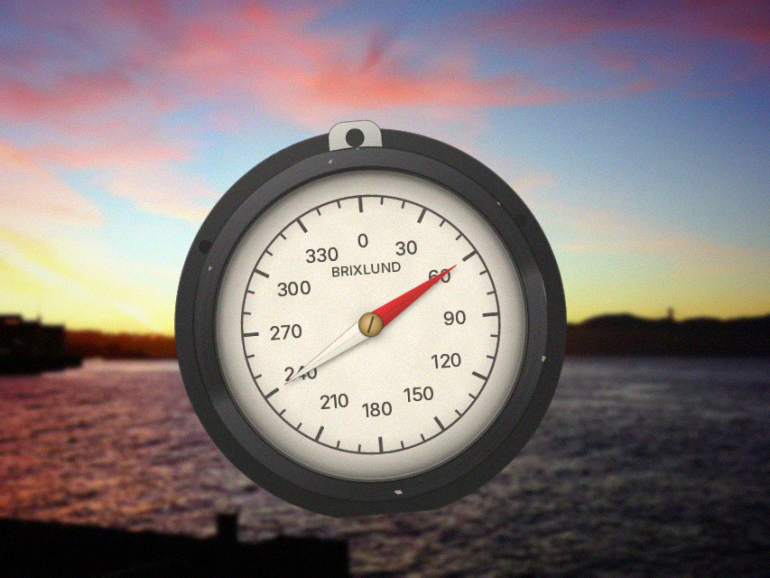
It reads 60; °
